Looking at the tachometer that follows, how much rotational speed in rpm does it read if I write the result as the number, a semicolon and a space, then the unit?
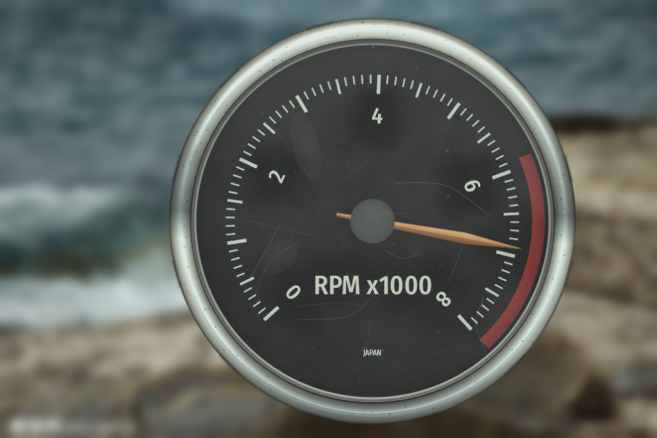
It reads 6900; rpm
